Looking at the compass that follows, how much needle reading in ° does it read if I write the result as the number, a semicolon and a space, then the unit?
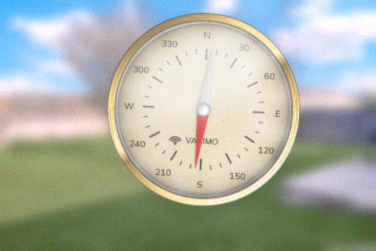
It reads 185; °
